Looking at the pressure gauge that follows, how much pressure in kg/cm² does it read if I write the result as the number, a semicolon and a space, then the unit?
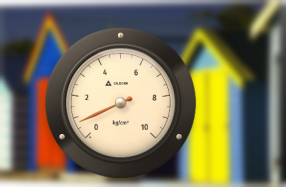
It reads 0.75; kg/cm²
